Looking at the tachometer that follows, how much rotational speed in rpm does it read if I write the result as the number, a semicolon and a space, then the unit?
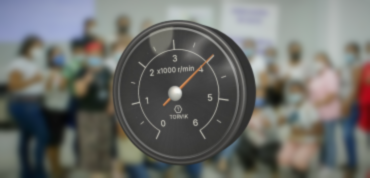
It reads 4000; rpm
